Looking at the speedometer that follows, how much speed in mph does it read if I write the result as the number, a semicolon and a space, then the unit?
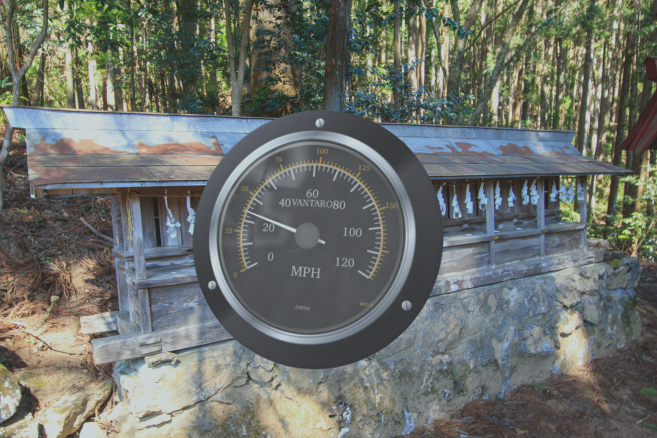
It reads 24; mph
